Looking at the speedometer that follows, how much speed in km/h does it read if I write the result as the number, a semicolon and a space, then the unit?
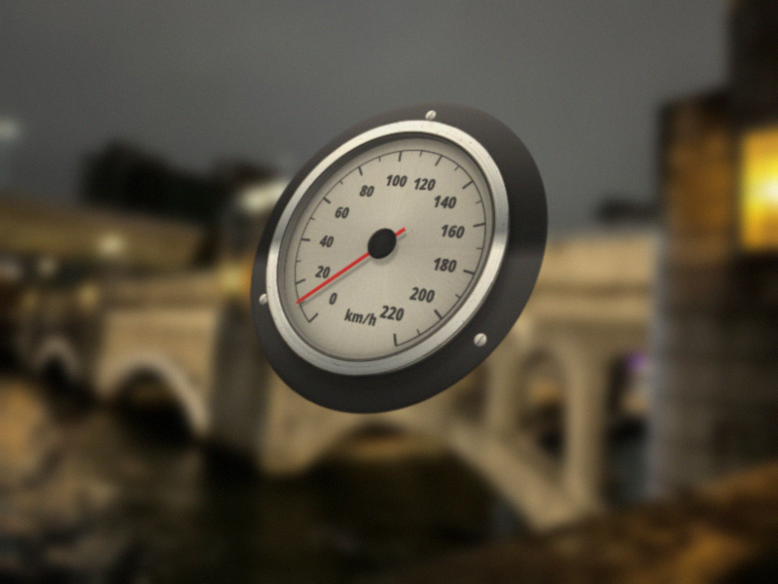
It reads 10; km/h
